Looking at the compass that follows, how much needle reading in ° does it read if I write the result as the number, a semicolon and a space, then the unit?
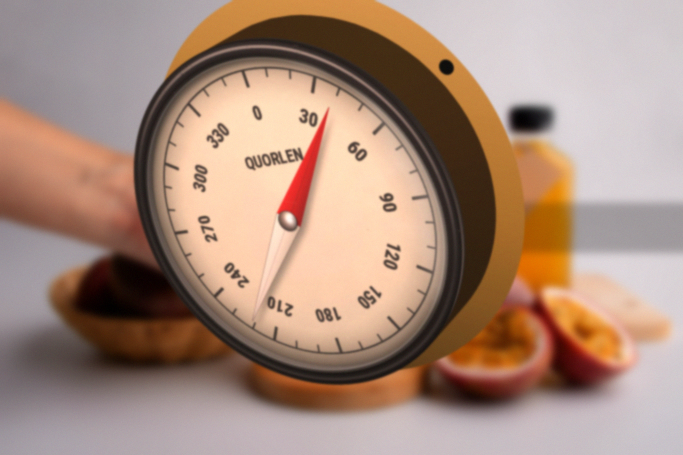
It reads 40; °
